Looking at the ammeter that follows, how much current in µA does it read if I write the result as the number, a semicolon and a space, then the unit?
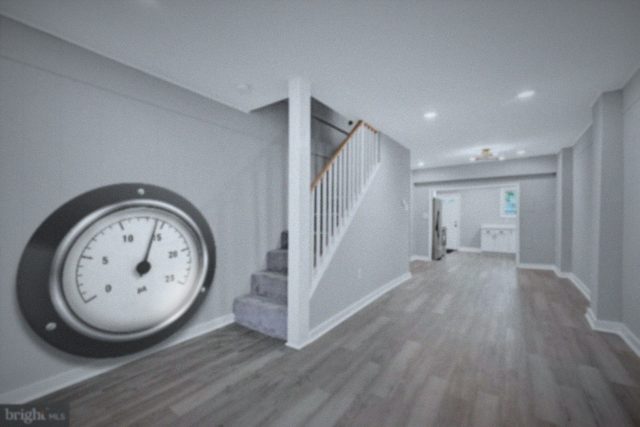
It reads 14; µA
